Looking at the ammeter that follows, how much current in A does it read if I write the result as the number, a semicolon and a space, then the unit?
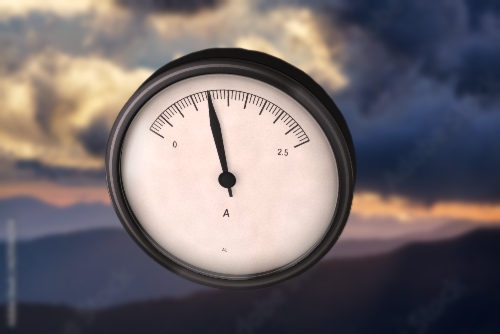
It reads 1; A
